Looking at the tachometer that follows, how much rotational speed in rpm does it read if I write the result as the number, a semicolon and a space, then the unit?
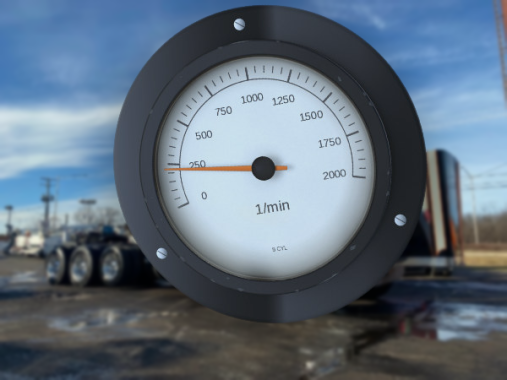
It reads 225; rpm
